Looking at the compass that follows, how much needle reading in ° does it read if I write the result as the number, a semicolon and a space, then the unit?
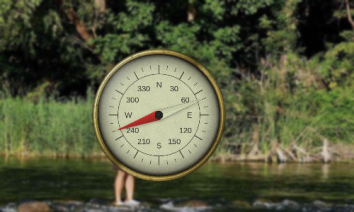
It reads 250; °
